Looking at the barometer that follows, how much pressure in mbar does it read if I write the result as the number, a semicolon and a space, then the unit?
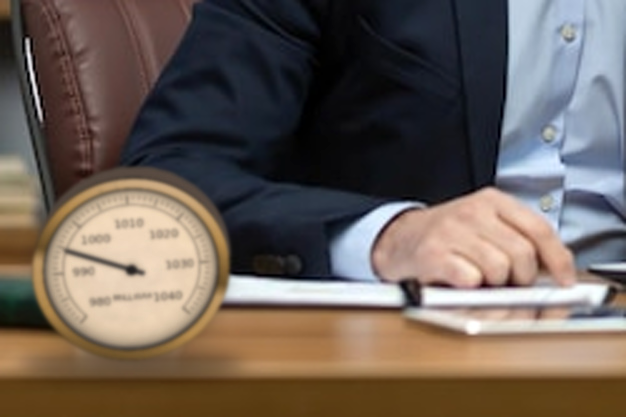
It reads 995; mbar
